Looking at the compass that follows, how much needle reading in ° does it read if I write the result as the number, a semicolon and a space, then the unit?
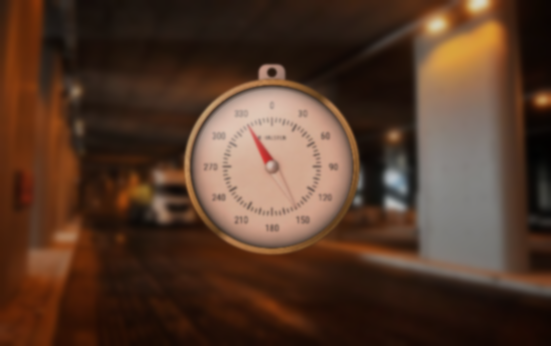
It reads 330; °
